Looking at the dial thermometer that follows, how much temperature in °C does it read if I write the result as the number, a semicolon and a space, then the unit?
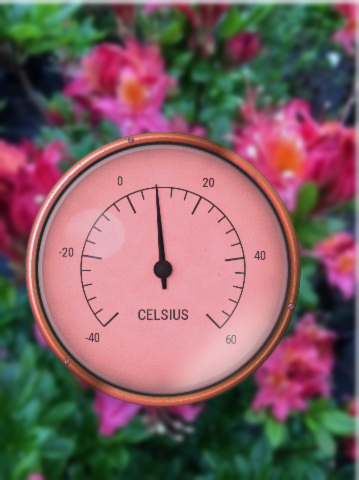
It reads 8; °C
